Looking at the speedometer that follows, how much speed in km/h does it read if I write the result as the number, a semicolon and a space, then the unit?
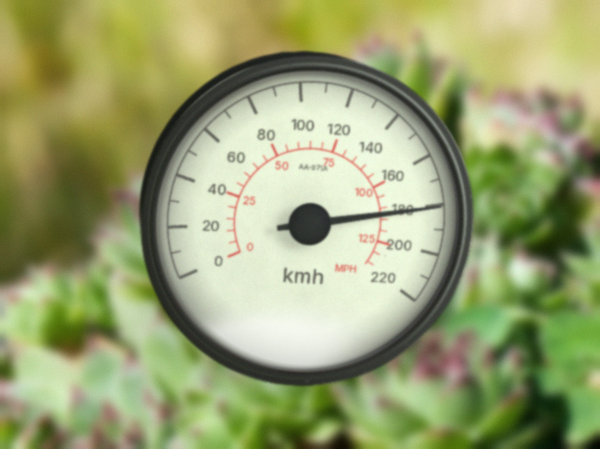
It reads 180; km/h
